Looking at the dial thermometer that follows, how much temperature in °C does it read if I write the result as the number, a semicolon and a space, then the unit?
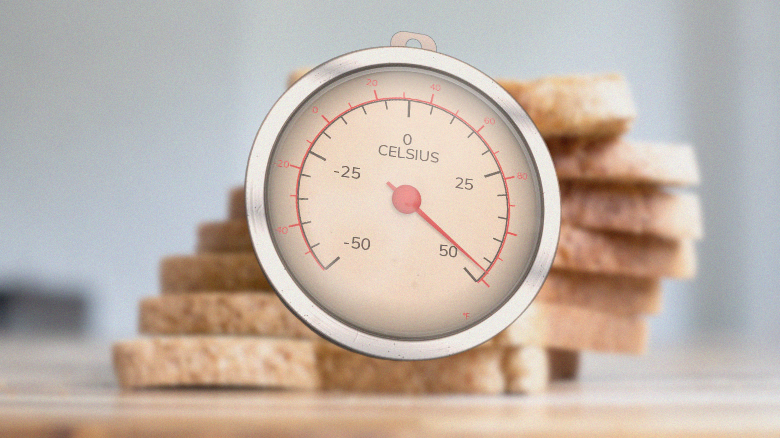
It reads 47.5; °C
